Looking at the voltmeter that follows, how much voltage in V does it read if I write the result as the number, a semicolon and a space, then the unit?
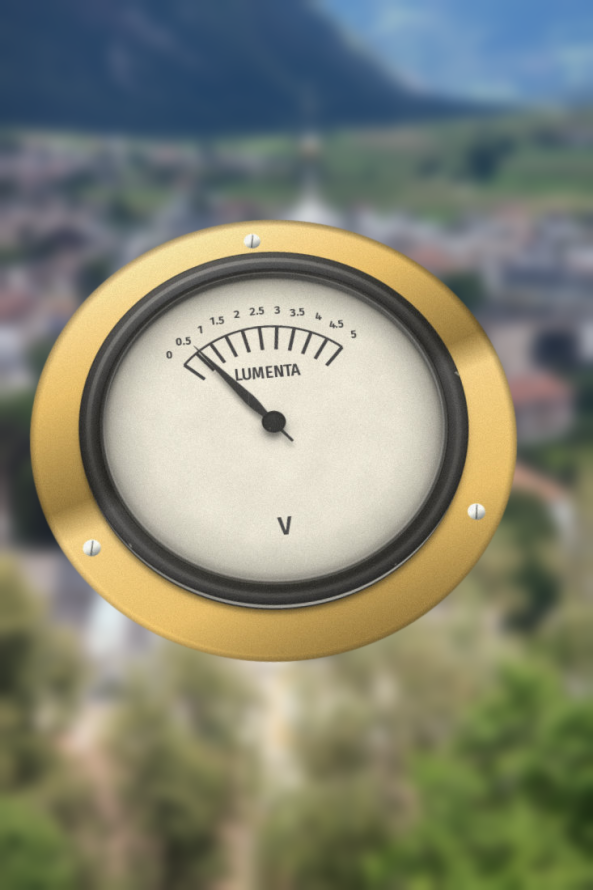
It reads 0.5; V
